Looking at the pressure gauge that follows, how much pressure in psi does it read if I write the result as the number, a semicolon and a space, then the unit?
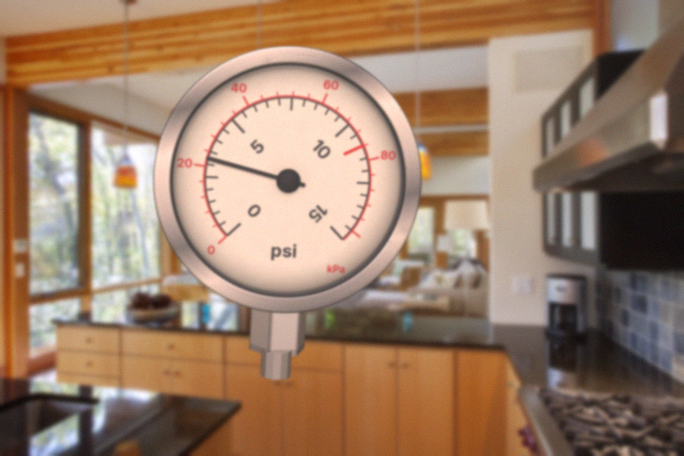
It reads 3.25; psi
